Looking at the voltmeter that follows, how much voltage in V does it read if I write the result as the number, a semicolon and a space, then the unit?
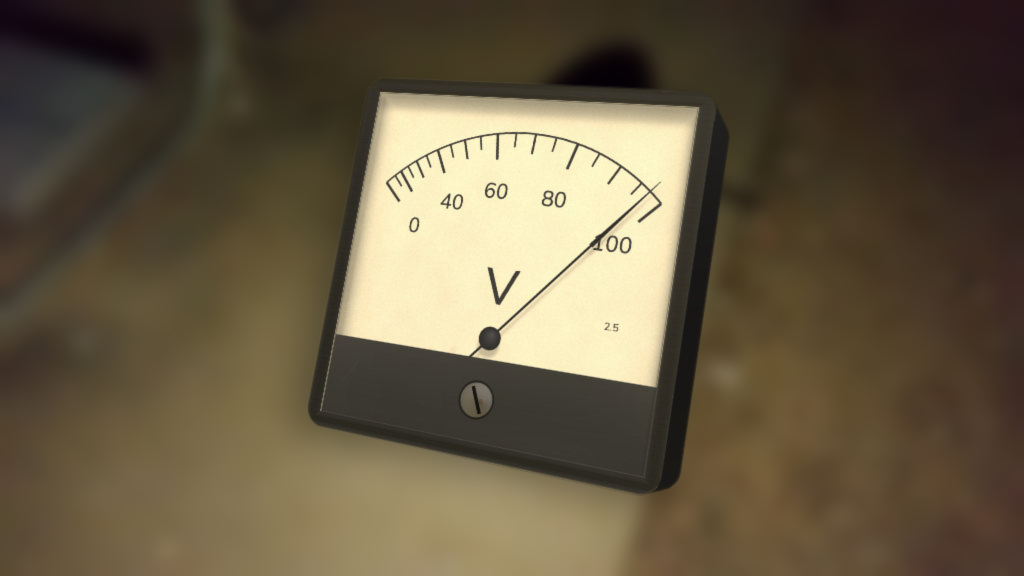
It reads 97.5; V
